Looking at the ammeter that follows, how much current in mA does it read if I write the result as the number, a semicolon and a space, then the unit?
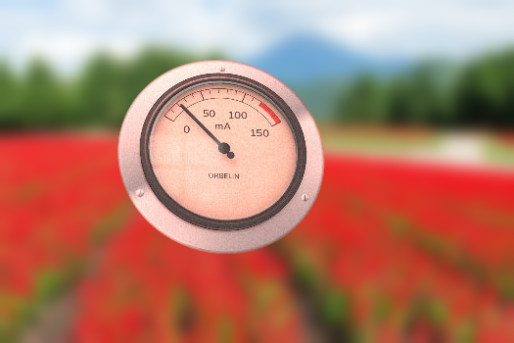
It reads 20; mA
